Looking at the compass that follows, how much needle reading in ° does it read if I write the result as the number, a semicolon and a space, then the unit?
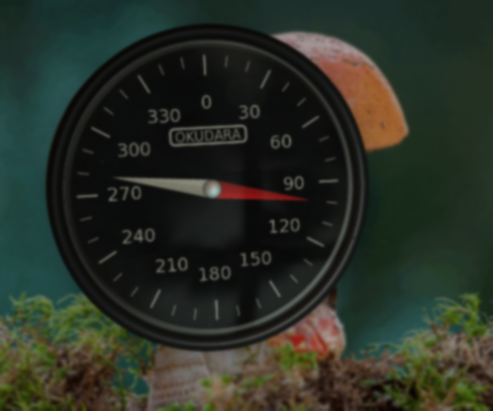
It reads 100; °
